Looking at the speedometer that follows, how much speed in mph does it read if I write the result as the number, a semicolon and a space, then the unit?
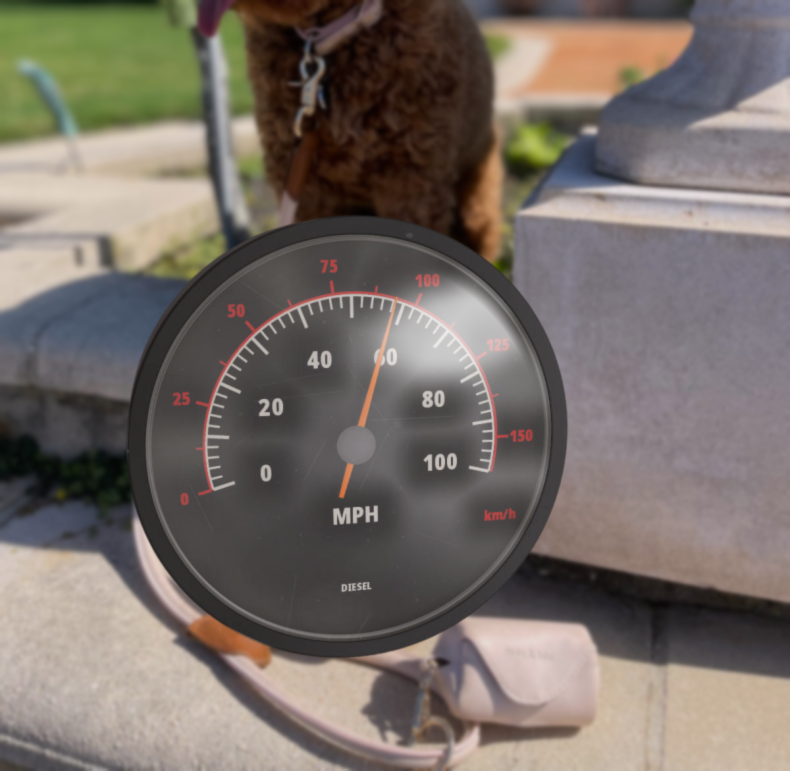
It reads 58; mph
